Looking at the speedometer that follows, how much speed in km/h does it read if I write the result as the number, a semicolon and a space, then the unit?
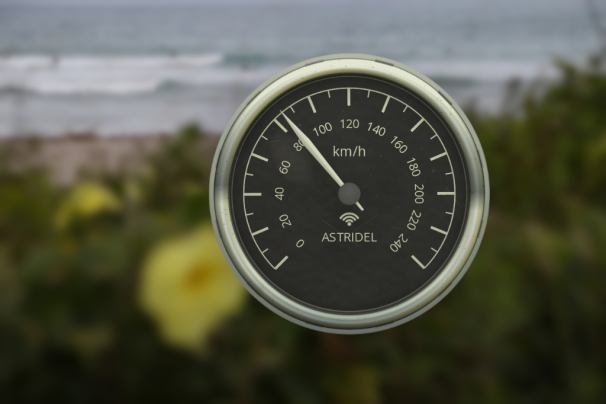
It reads 85; km/h
